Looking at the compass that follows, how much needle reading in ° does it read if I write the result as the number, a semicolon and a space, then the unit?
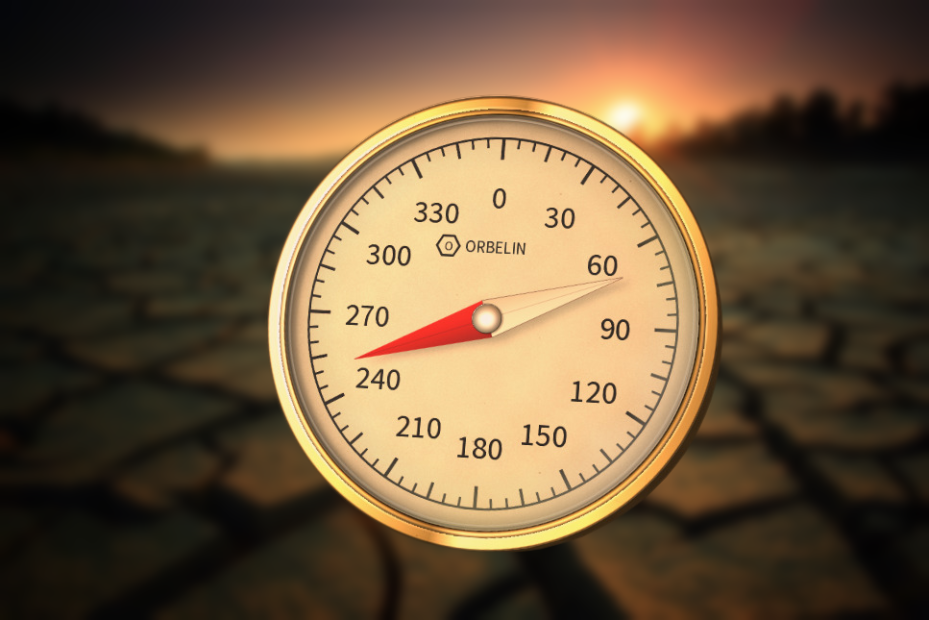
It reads 250; °
